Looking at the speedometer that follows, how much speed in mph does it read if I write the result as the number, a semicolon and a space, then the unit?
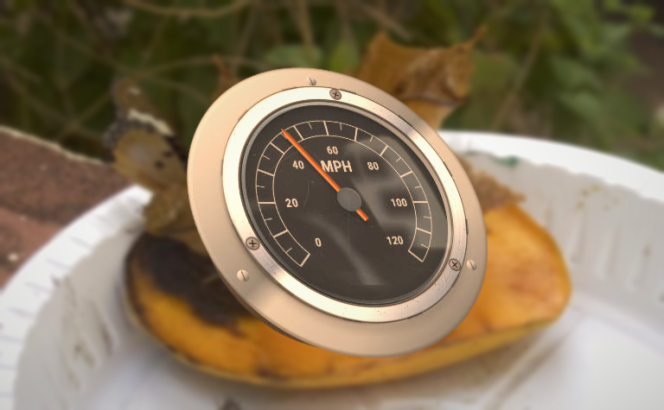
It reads 45; mph
